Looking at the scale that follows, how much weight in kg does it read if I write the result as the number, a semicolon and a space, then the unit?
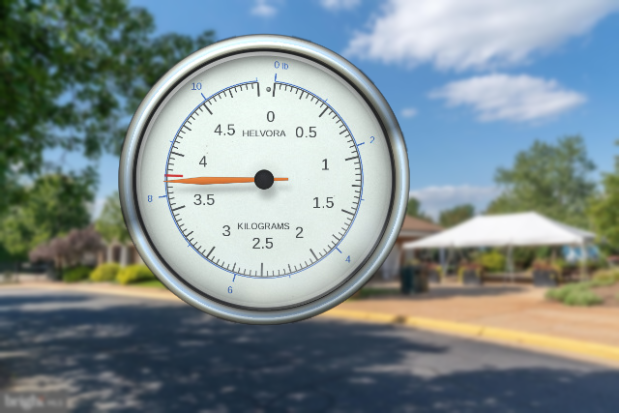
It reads 3.75; kg
